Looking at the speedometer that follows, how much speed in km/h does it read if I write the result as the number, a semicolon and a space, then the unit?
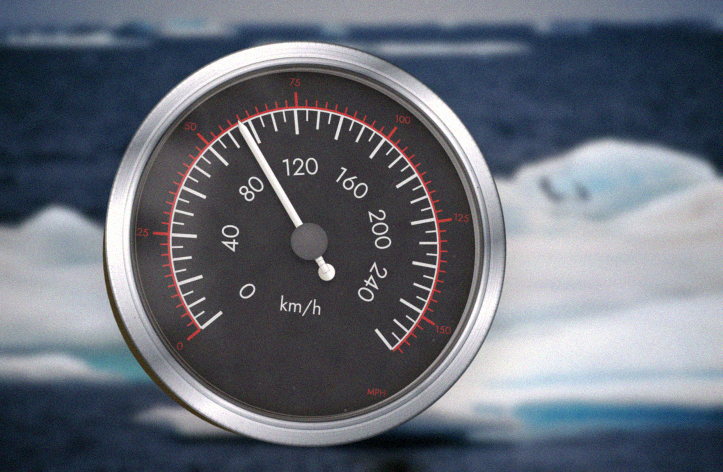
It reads 95; km/h
